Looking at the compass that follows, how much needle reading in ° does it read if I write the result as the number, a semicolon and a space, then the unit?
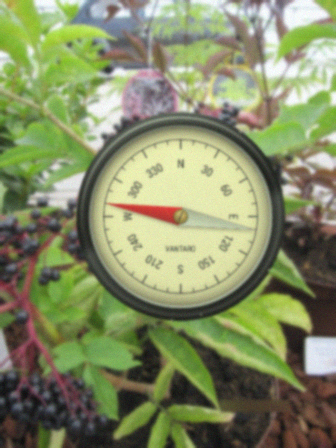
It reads 280; °
